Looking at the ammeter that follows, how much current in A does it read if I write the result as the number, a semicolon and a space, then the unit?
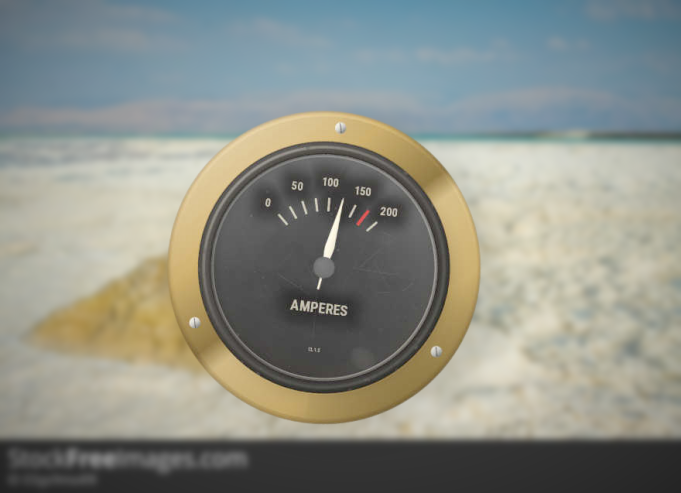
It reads 125; A
